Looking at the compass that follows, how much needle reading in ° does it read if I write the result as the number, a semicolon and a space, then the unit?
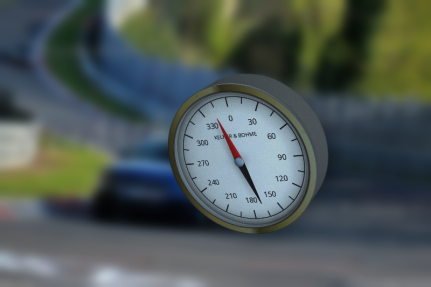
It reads 345; °
